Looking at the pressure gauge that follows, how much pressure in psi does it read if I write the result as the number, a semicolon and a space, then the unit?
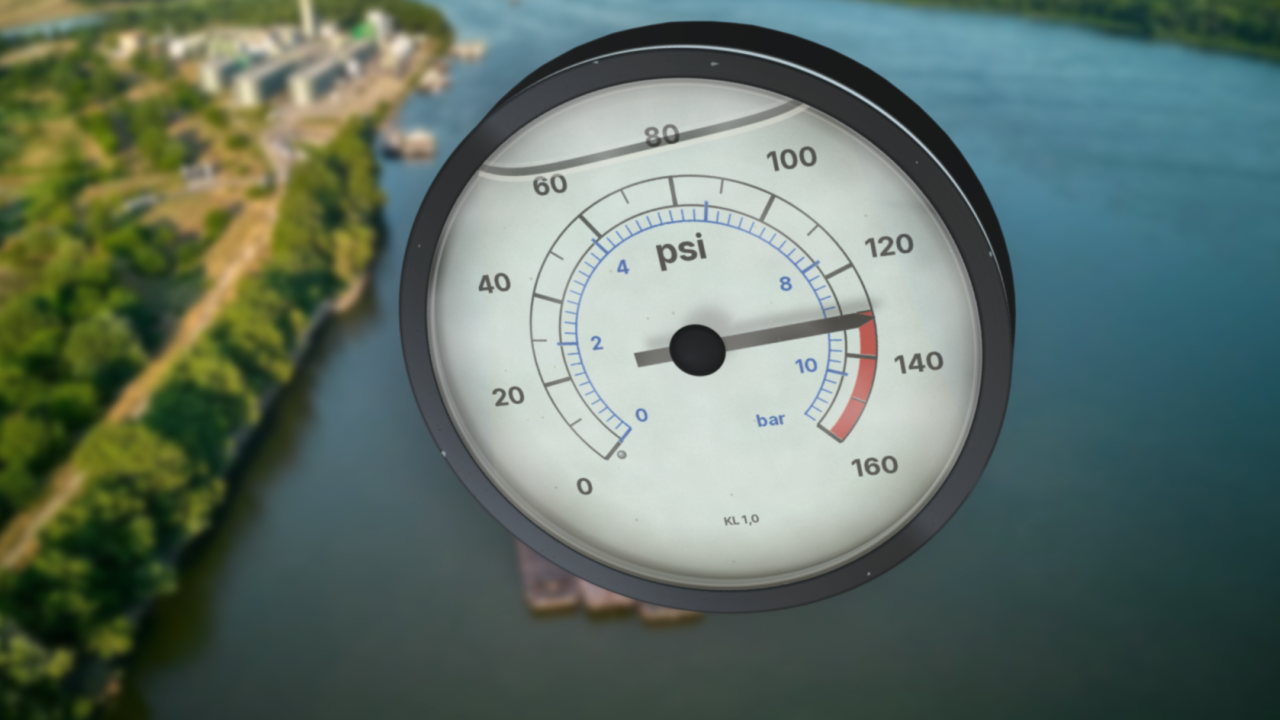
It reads 130; psi
